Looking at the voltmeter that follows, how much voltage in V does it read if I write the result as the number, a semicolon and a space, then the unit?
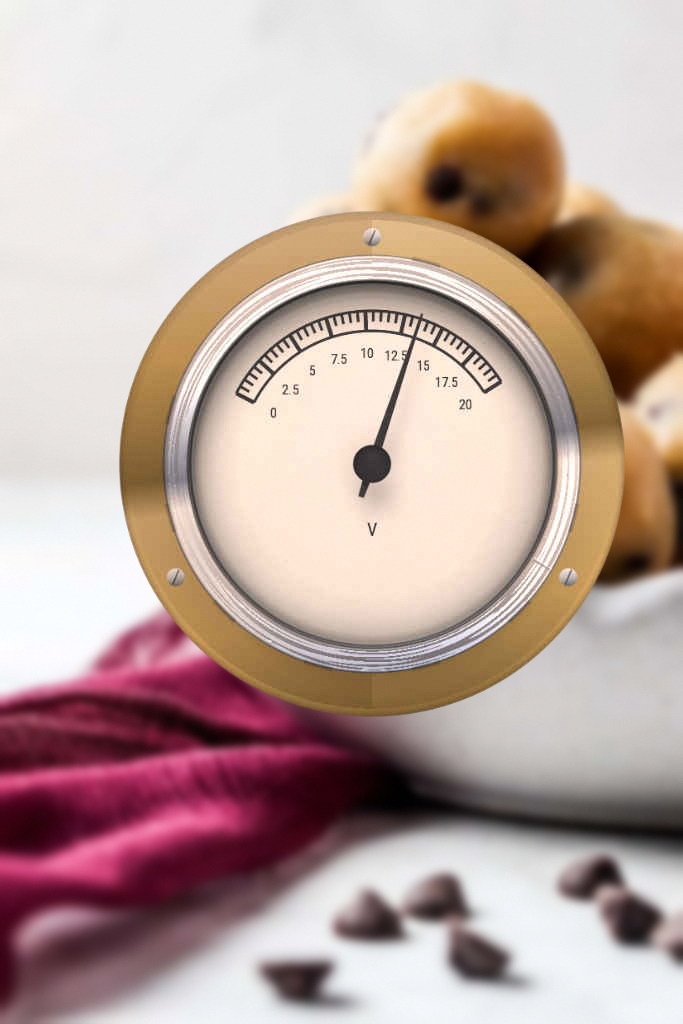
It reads 13.5; V
